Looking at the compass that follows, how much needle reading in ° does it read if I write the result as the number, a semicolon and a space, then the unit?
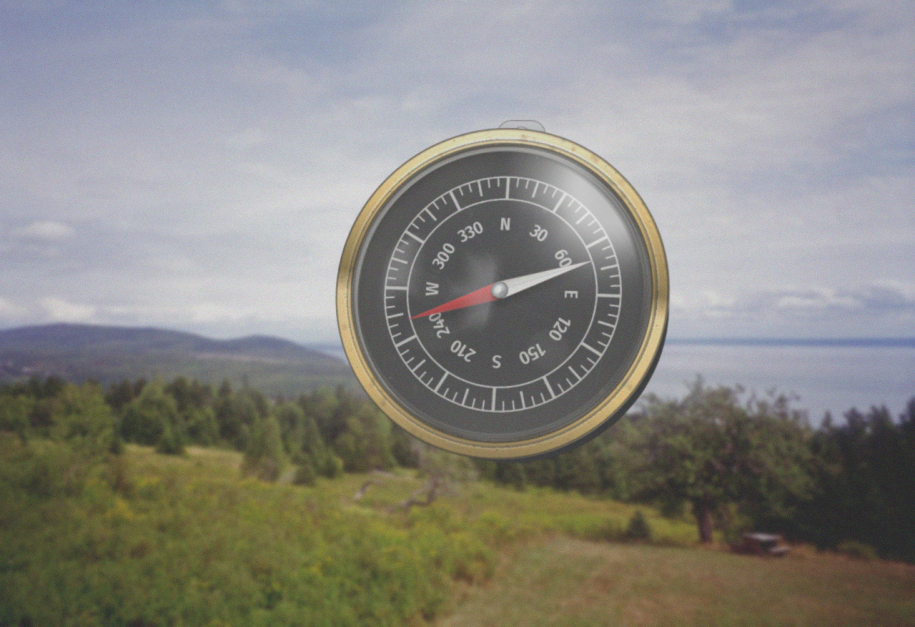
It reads 250; °
